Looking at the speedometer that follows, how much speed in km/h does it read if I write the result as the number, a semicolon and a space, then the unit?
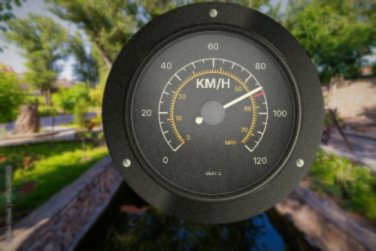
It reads 87.5; km/h
